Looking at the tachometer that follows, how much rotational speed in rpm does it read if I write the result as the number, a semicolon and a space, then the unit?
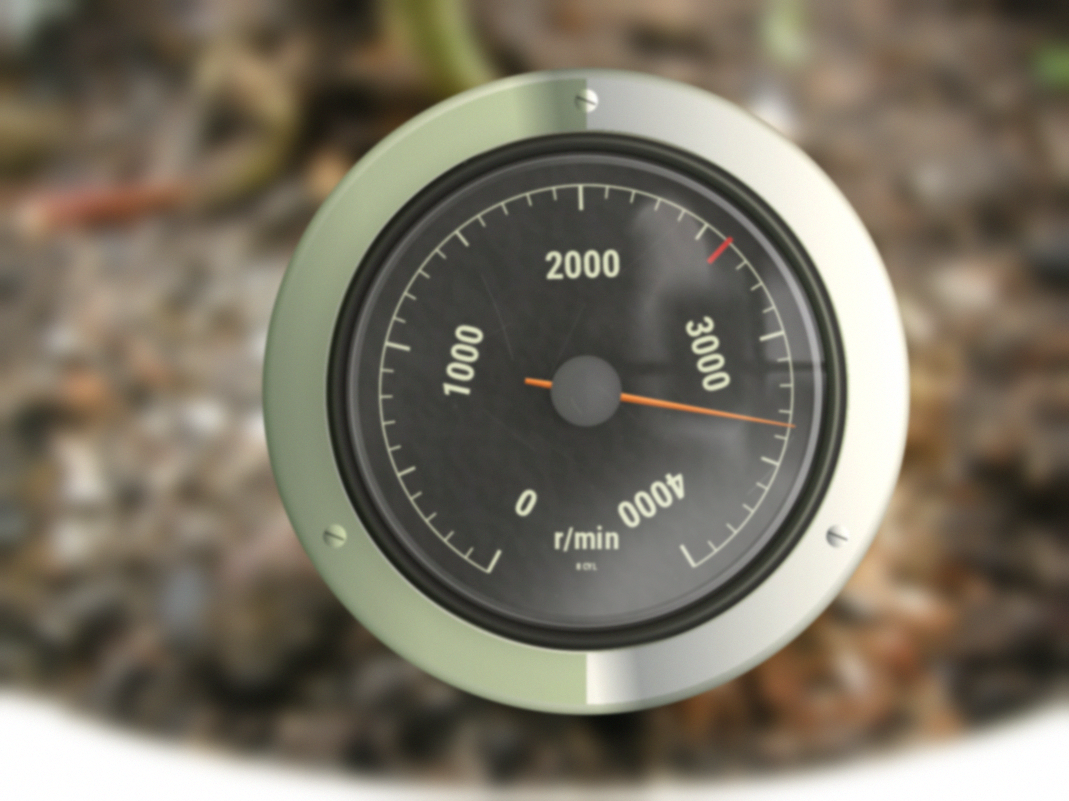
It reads 3350; rpm
